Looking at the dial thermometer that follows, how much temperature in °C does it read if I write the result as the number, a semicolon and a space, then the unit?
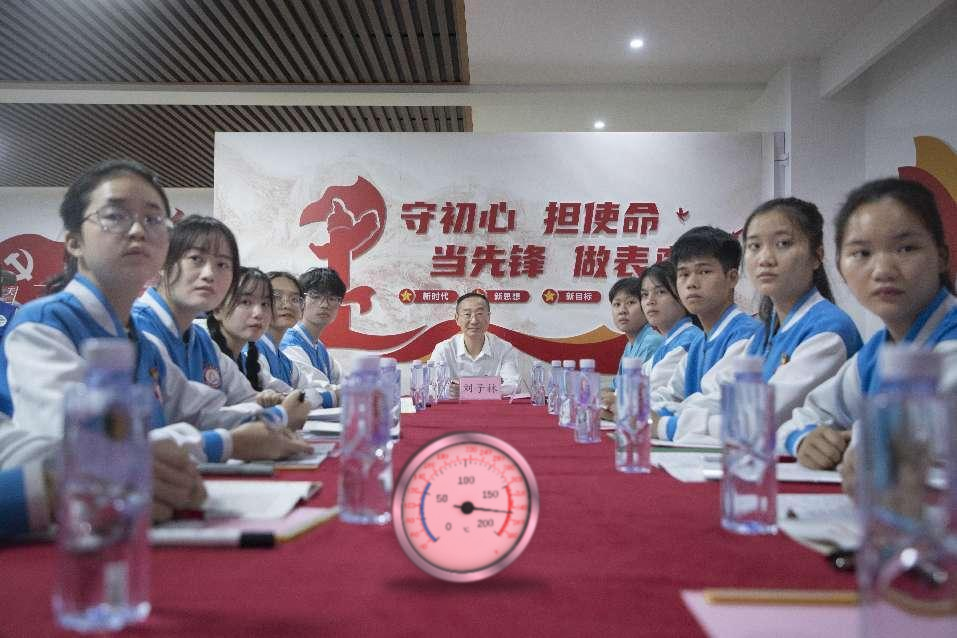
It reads 175; °C
